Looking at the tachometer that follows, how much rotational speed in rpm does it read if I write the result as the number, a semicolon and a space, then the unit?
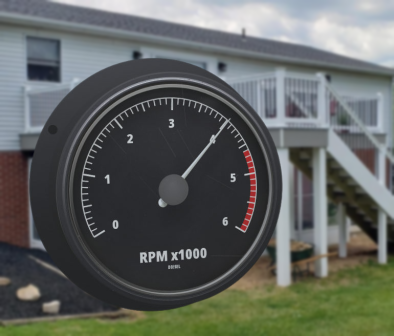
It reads 4000; rpm
